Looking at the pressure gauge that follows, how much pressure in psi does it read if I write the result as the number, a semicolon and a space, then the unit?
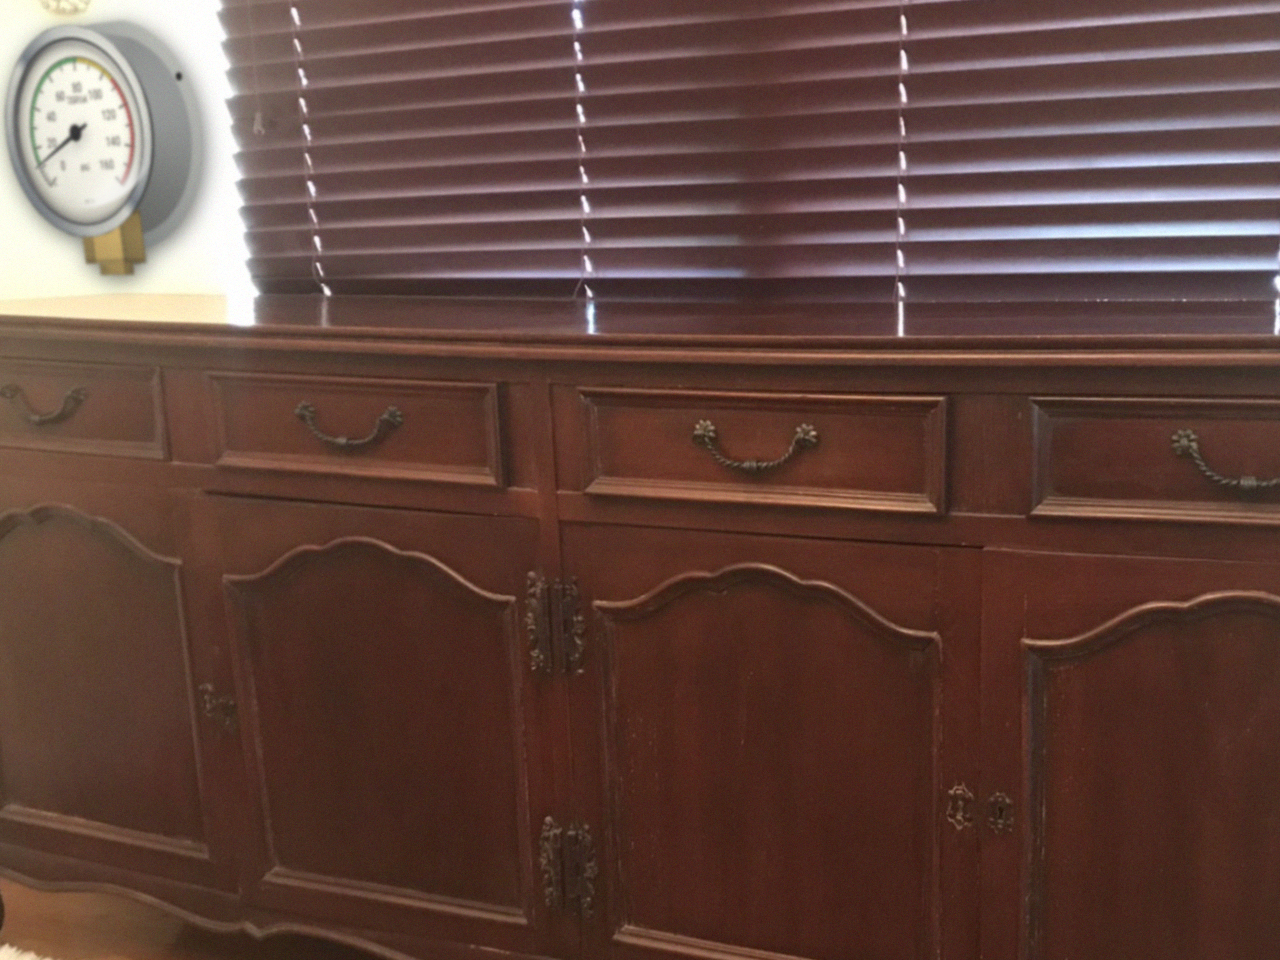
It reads 10; psi
